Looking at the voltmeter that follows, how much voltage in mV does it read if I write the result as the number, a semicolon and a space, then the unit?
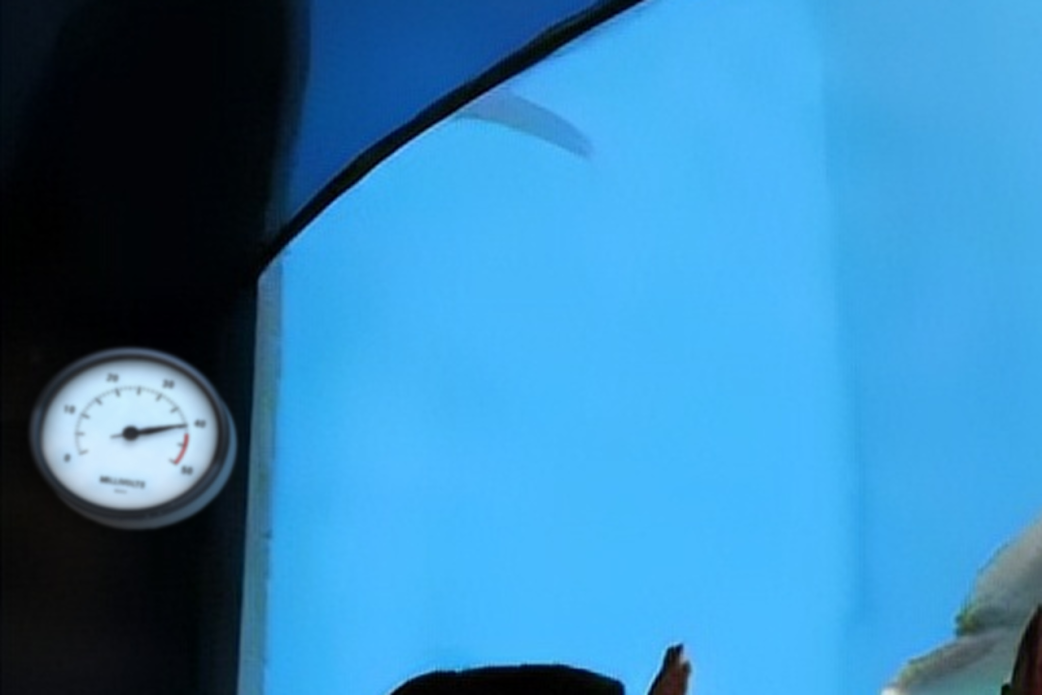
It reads 40; mV
